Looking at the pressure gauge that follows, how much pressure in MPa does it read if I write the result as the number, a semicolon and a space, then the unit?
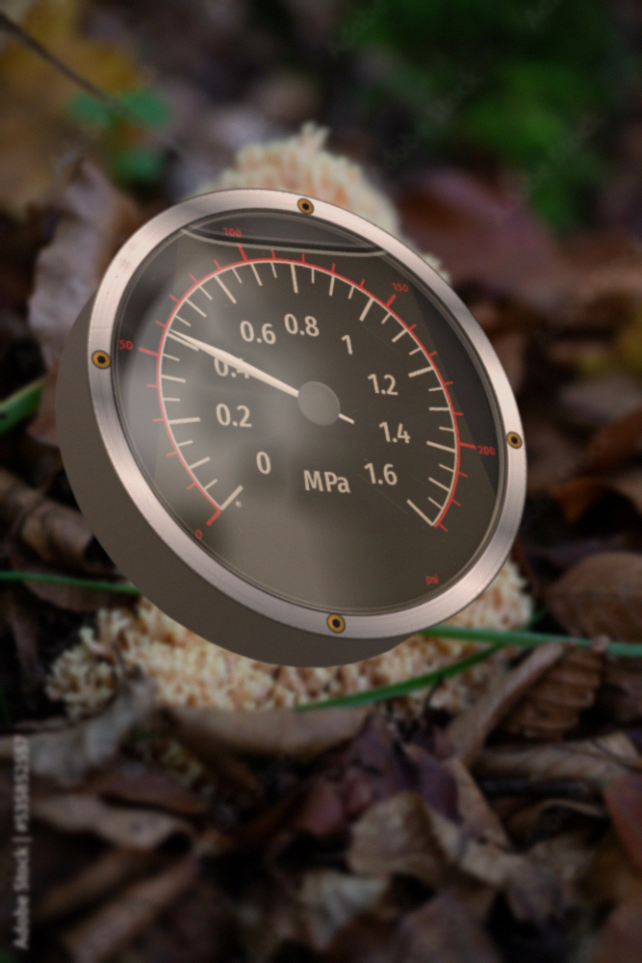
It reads 0.4; MPa
